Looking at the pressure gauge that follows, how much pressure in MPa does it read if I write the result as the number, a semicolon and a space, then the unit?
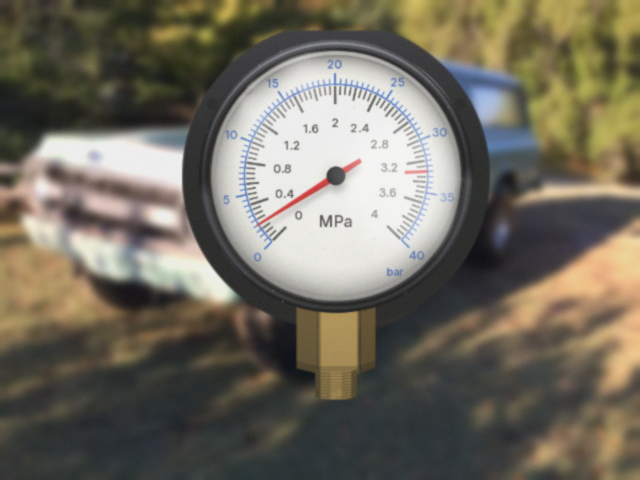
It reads 0.2; MPa
